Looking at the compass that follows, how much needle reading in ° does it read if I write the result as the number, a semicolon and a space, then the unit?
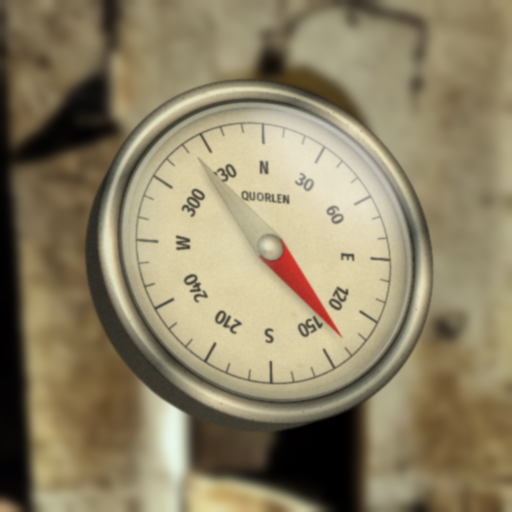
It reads 140; °
